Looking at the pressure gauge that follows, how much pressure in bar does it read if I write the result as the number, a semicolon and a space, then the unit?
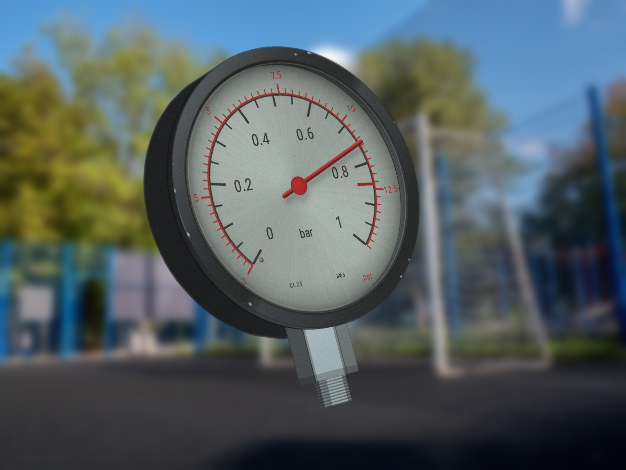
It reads 0.75; bar
